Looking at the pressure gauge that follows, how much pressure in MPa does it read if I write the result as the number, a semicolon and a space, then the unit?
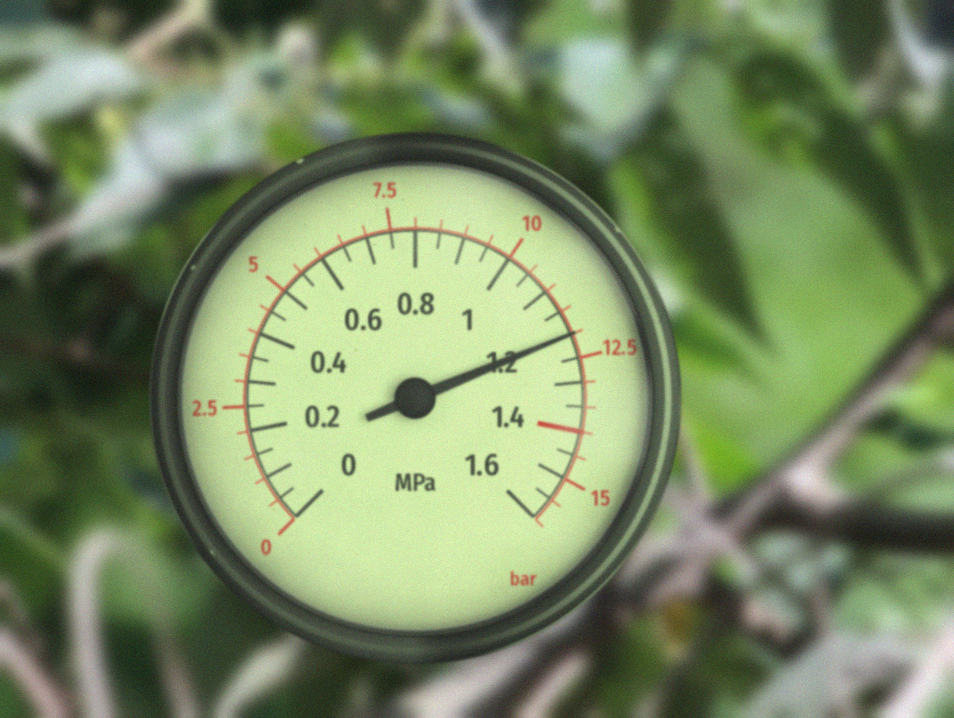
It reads 1.2; MPa
